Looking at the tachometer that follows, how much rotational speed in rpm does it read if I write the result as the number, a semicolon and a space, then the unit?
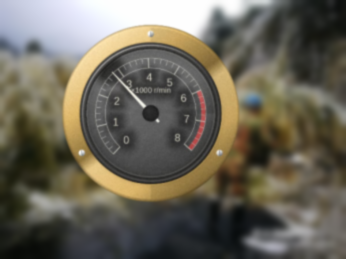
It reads 2800; rpm
